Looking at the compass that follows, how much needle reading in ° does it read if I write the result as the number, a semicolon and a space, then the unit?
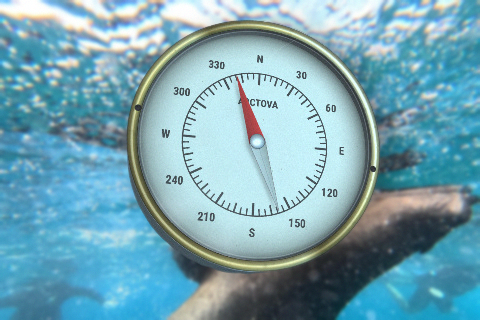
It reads 340; °
